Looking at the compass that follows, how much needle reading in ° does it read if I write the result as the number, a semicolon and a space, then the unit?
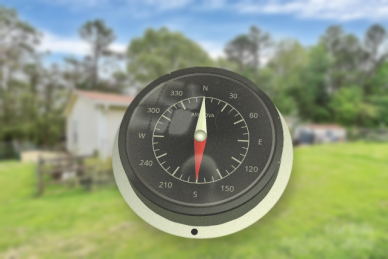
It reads 180; °
